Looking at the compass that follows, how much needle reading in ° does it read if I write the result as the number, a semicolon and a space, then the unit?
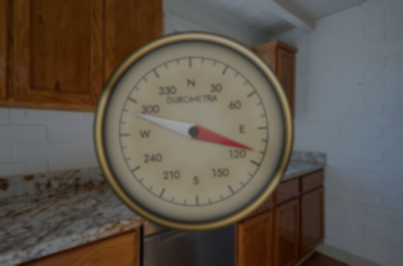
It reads 110; °
